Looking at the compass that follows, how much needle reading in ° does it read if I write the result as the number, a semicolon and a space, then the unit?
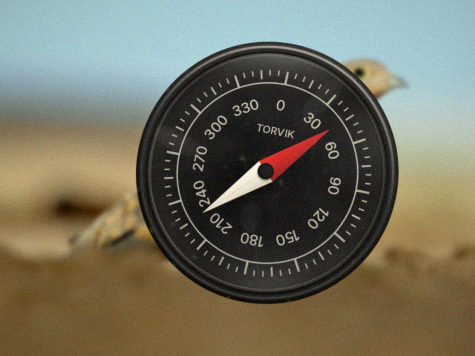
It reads 45; °
